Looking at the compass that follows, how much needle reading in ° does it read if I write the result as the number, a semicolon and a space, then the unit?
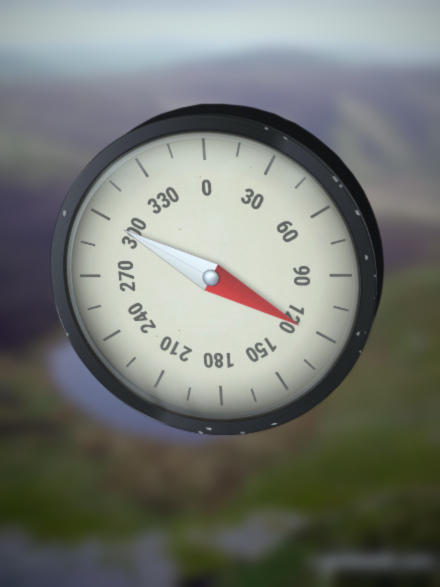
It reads 120; °
